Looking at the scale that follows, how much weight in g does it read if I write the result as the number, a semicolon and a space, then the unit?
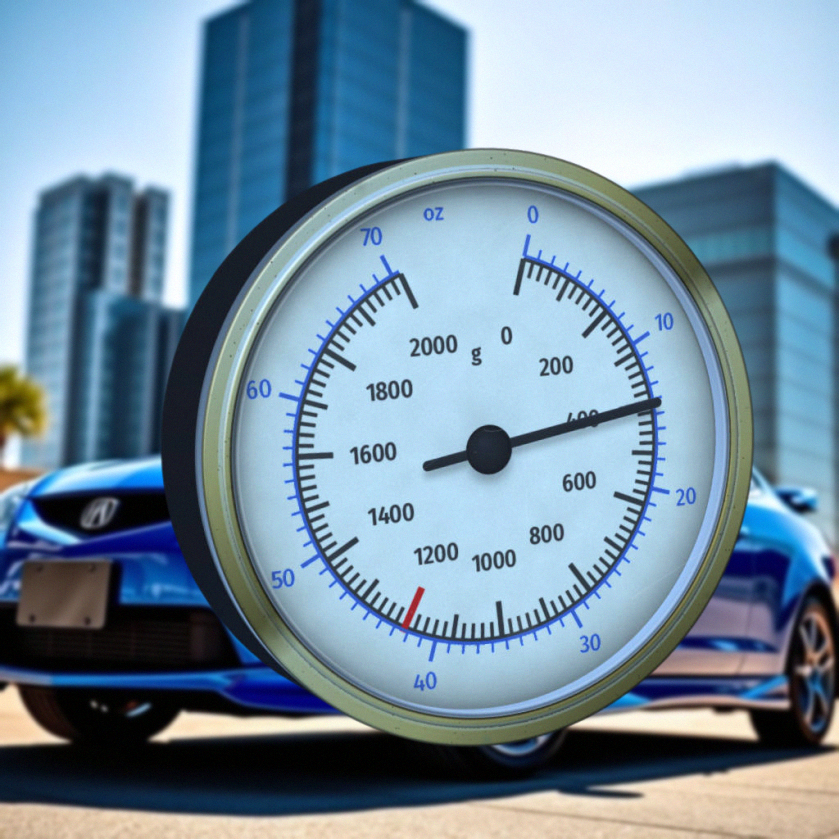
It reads 400; g
